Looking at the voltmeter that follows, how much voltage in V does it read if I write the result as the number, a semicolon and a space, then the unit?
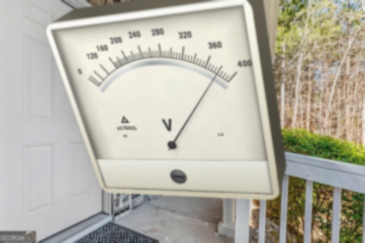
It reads 380; V
